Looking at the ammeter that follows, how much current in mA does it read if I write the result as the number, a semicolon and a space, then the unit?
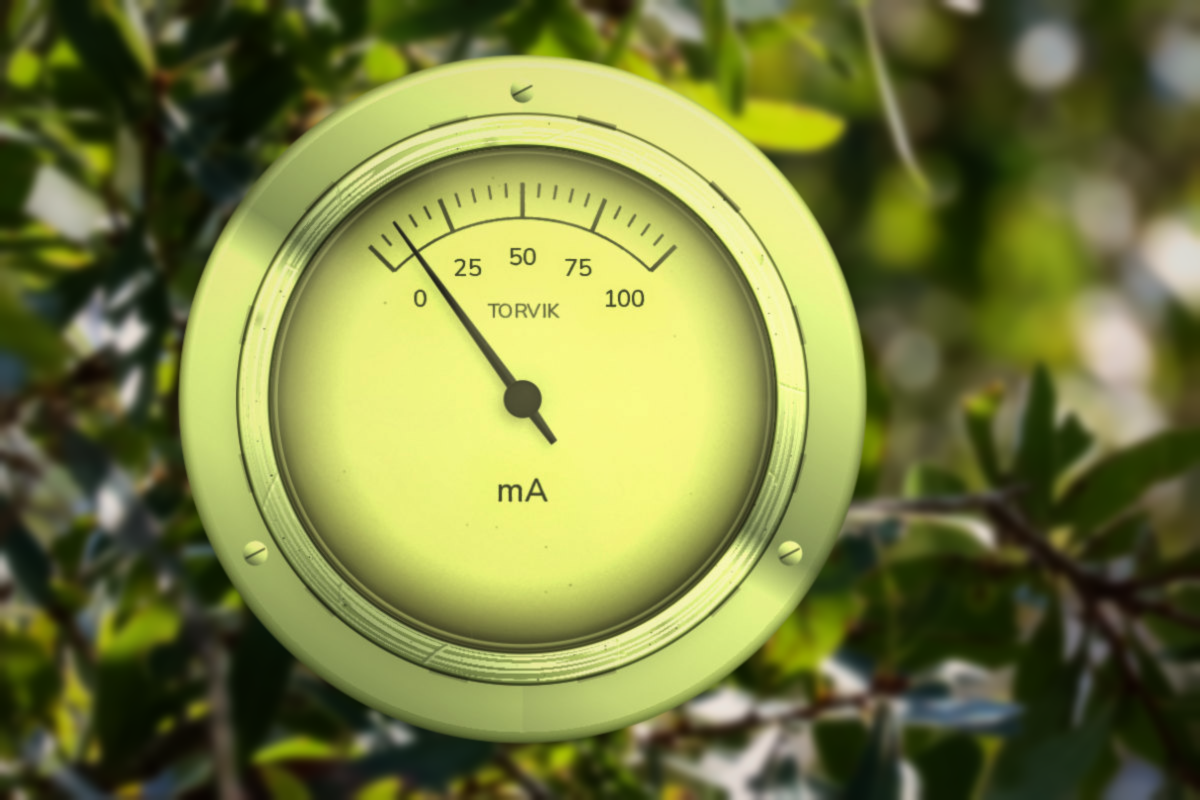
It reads 10; mA
